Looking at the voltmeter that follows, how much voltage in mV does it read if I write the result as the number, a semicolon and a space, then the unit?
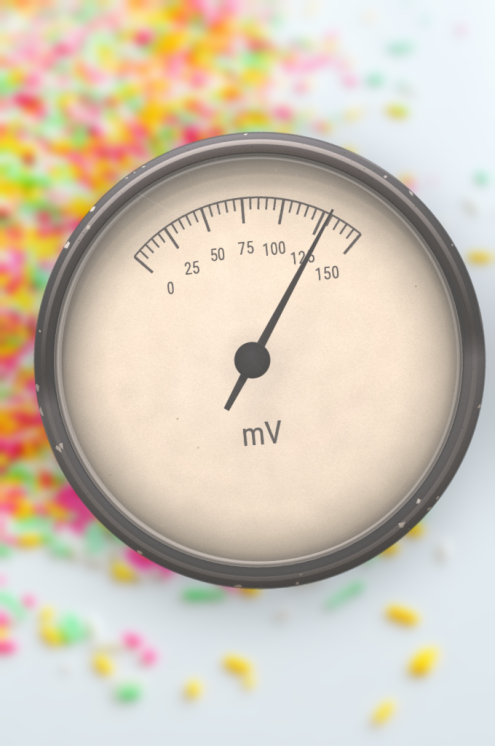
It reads 130; mV
